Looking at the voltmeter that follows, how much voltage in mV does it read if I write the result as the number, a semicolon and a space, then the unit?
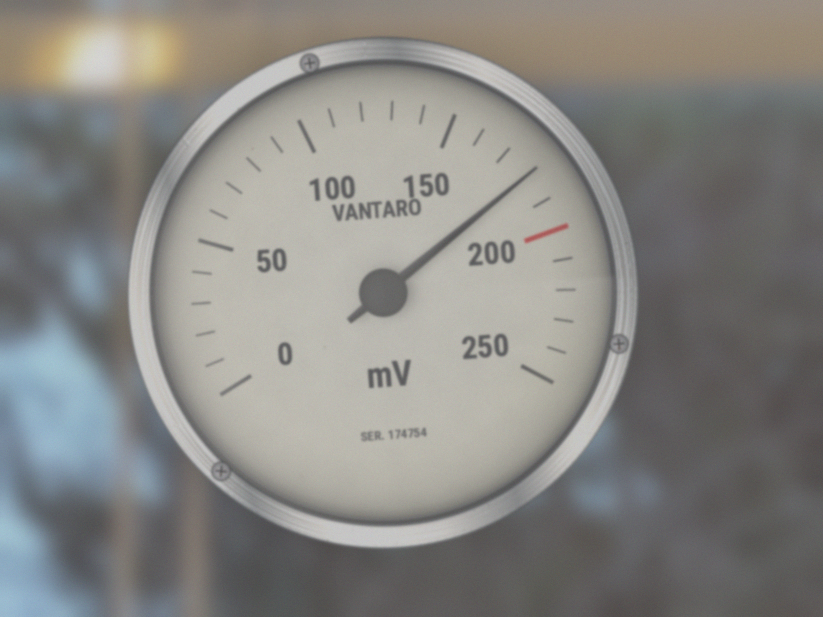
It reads 180; mV
